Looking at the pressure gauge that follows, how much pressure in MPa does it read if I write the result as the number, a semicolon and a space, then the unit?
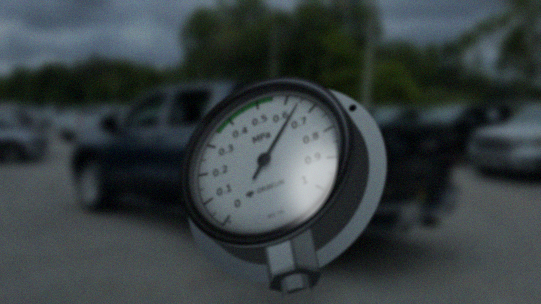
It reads 0.65; MPa
